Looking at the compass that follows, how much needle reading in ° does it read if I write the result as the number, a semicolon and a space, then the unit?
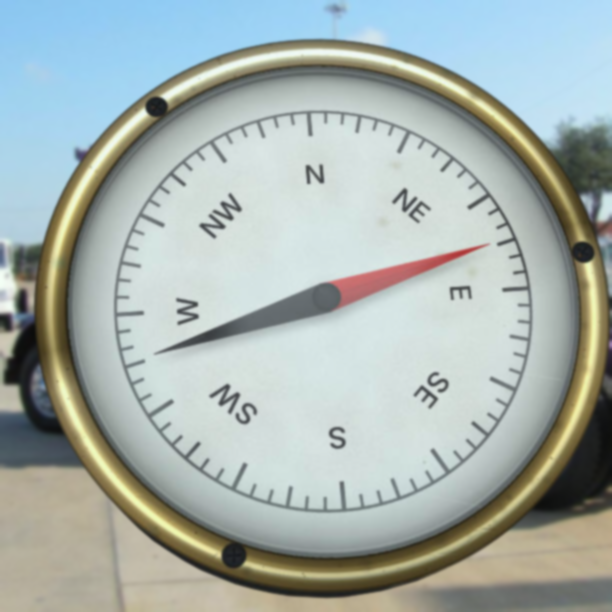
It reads 75; °
